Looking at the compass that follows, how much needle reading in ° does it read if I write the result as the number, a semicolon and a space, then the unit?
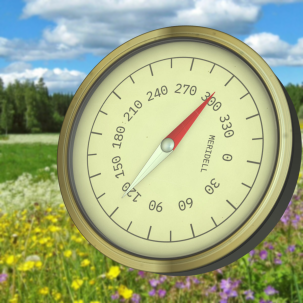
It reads 300; °
